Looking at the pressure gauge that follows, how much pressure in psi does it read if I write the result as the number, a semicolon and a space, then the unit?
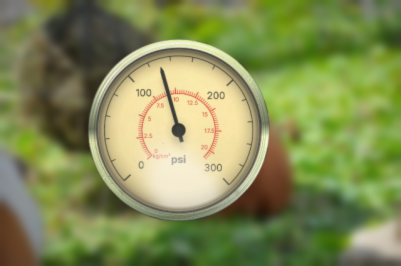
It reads 130; psi
